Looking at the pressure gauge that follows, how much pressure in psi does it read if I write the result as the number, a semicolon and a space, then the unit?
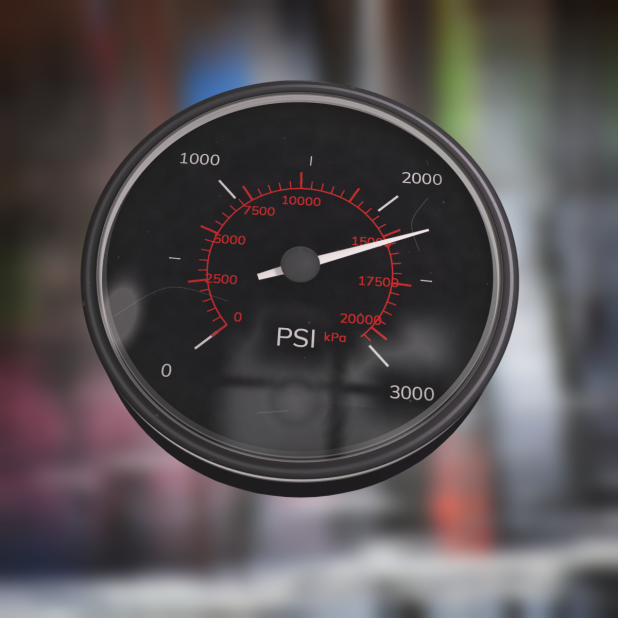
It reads 2250; psi
